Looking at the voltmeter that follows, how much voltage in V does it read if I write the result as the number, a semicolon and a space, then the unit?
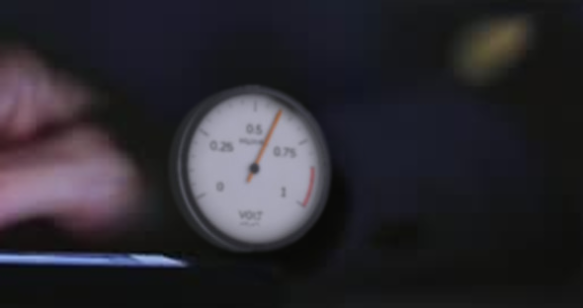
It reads 0.6; V
